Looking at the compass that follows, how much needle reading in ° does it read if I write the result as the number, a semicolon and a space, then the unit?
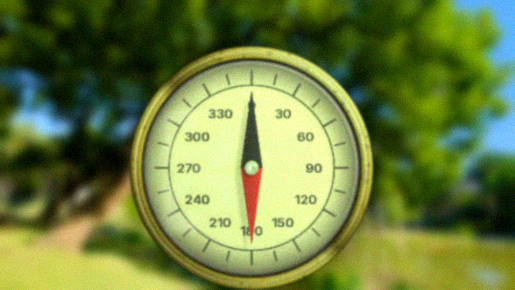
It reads 180; °
